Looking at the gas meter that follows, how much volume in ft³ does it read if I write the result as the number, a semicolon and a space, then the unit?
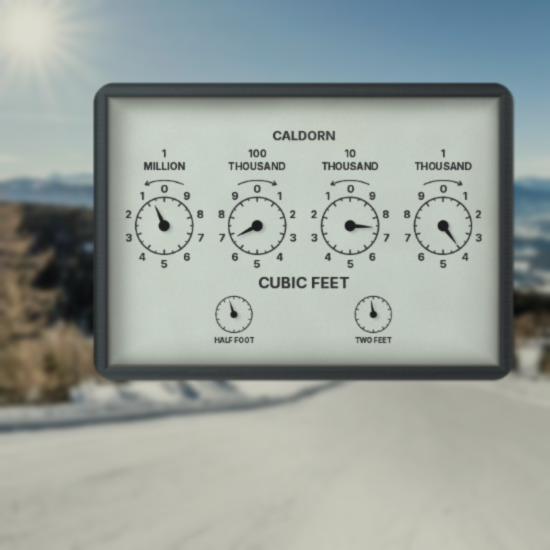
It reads 67400; ft³
